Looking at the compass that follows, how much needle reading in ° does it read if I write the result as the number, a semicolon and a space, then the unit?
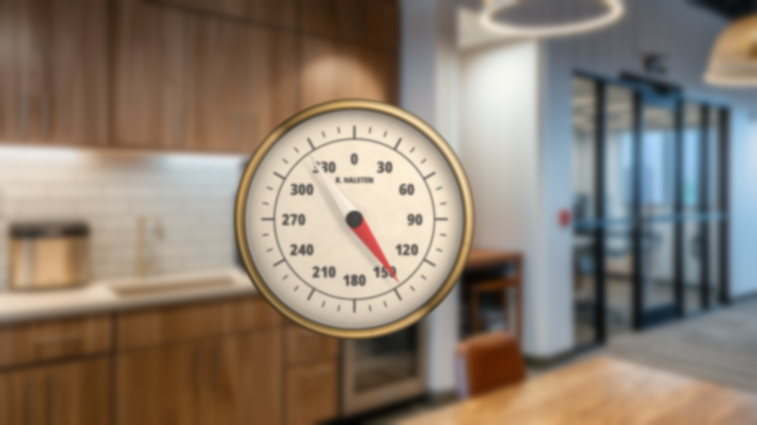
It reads 145; °
